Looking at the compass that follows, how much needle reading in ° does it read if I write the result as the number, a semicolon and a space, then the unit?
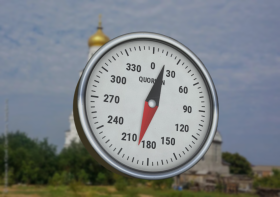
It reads 195; °
